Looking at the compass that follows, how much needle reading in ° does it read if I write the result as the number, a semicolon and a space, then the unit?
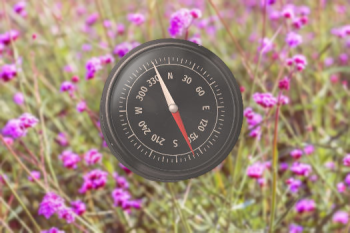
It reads 160; °
